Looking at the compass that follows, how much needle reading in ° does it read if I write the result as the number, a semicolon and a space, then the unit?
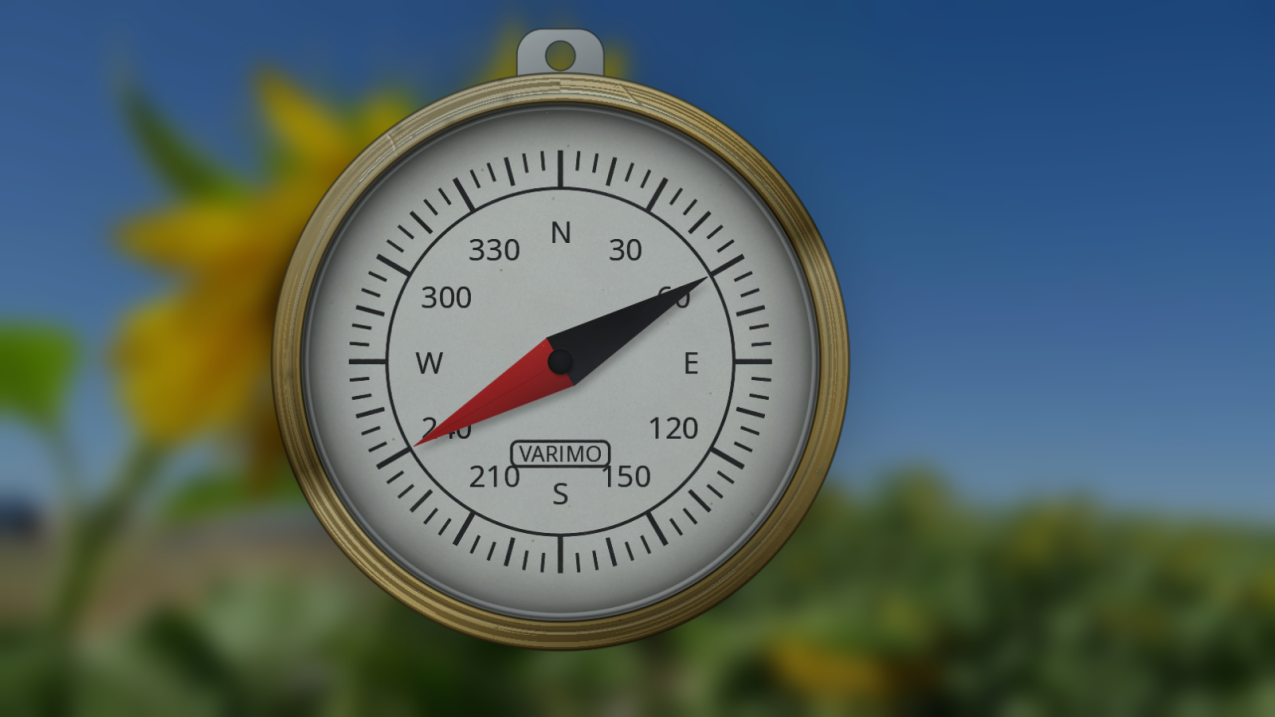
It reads 240; °
